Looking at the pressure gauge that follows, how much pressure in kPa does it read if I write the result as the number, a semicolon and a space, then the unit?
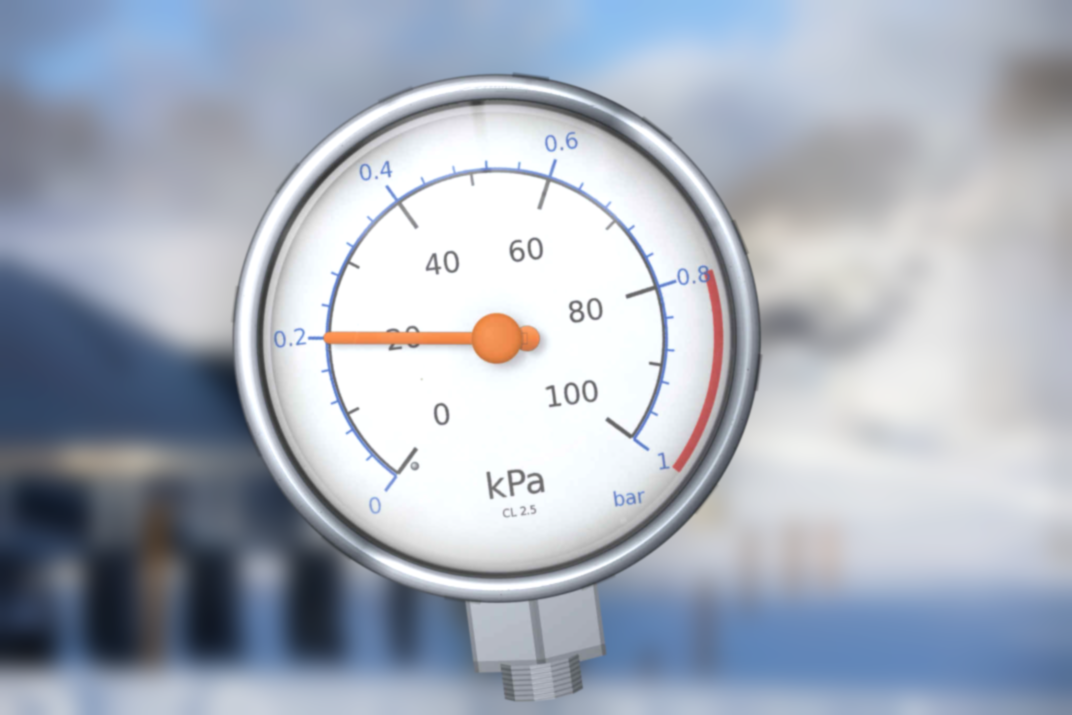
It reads 20; kPa
